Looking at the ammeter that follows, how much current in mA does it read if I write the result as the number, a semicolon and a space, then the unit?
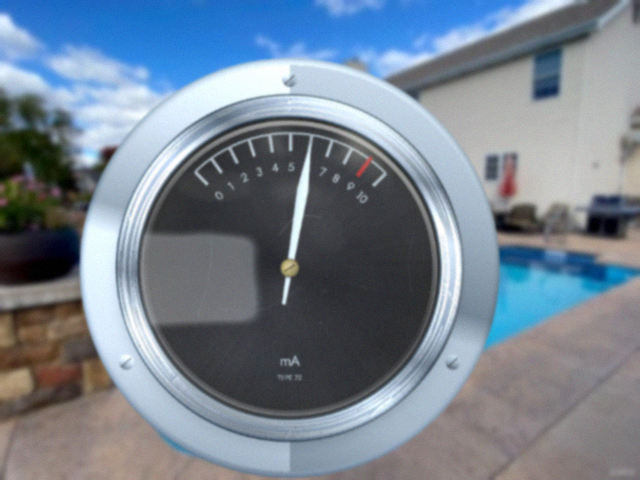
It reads 6; mA
